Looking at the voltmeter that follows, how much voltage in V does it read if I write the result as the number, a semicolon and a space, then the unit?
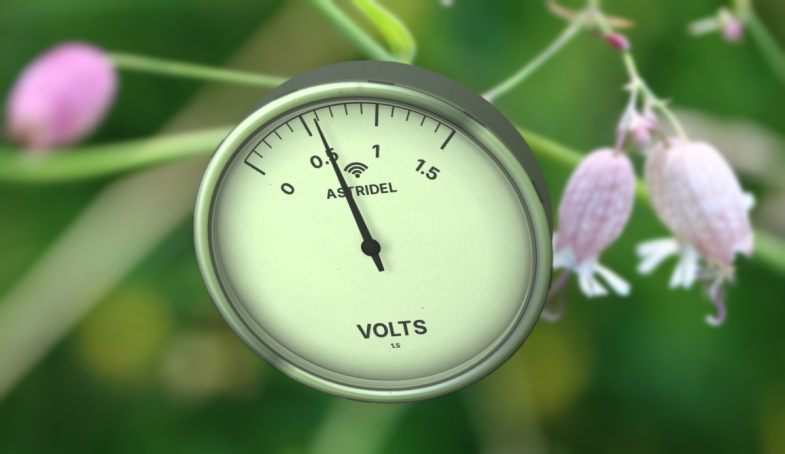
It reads 0.6; V
